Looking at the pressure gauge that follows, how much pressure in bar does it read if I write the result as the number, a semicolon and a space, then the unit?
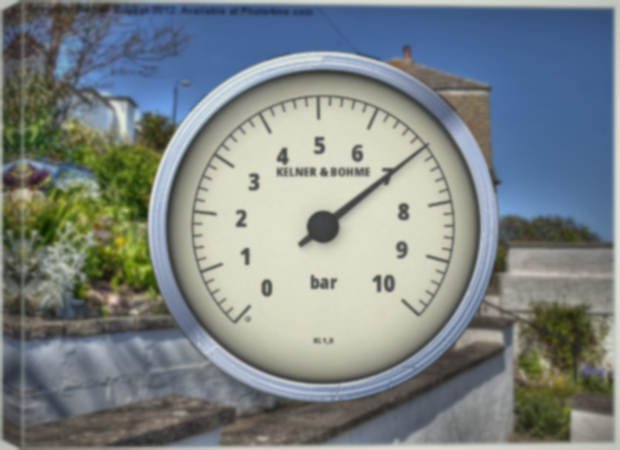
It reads 7; bar
